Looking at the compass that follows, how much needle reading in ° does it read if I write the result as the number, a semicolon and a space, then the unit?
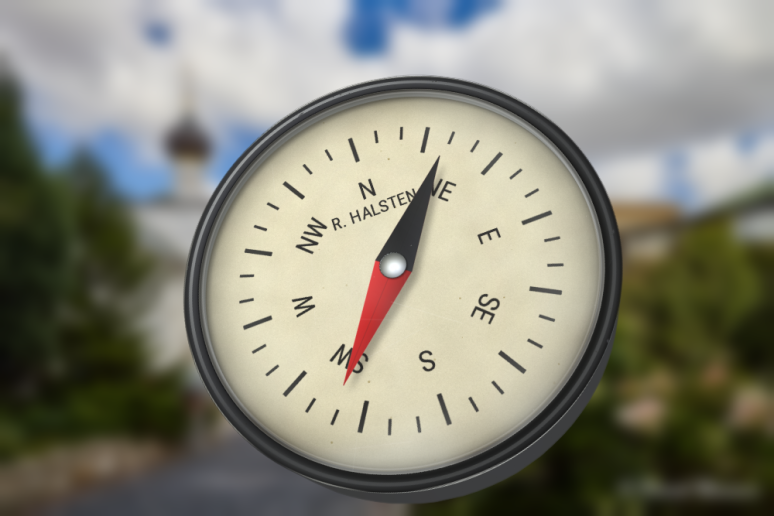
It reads 220; °
